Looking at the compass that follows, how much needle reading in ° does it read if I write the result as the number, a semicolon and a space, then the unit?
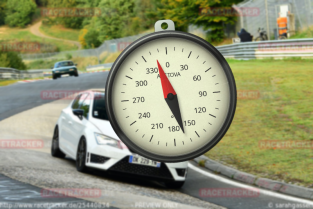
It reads 345; °
